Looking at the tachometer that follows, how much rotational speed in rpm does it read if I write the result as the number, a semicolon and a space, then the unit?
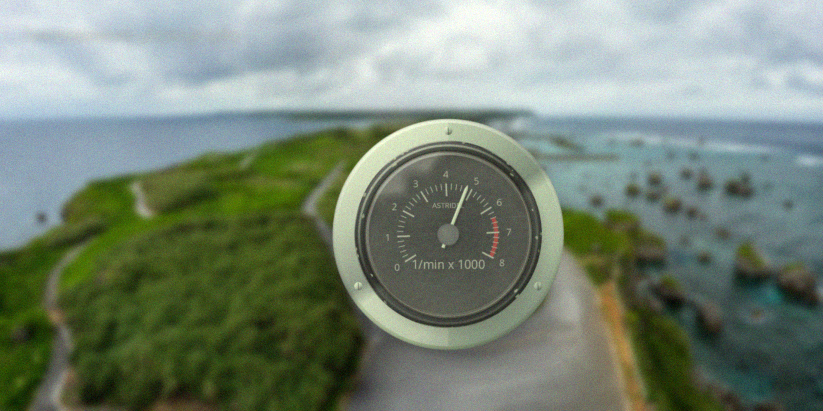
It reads 4800; rpm
